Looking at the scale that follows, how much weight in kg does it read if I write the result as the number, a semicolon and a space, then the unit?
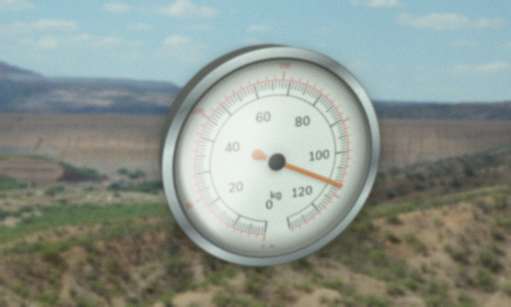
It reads 110; kg
